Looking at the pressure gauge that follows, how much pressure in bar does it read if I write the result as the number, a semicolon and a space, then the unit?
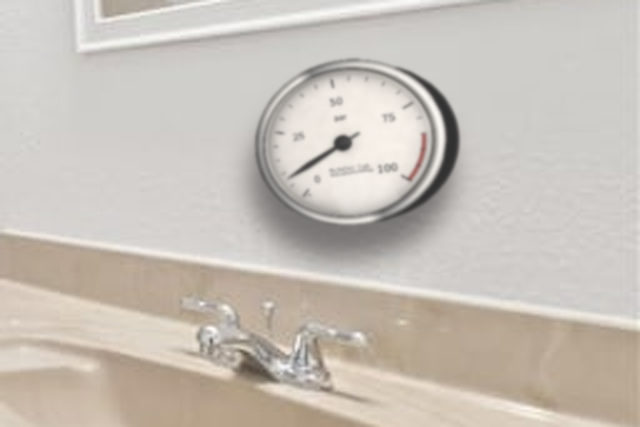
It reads 7.5; bar
